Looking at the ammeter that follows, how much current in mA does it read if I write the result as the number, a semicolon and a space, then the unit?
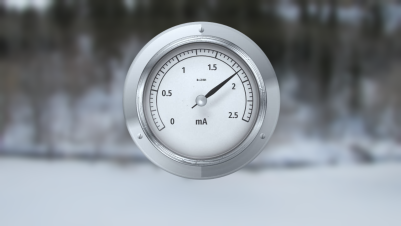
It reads 1.85; mA
